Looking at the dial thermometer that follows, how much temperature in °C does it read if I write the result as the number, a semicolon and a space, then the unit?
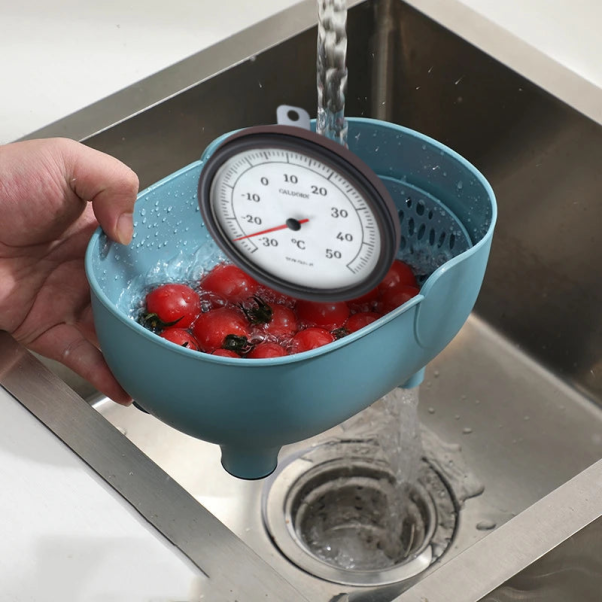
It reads -25; °C
